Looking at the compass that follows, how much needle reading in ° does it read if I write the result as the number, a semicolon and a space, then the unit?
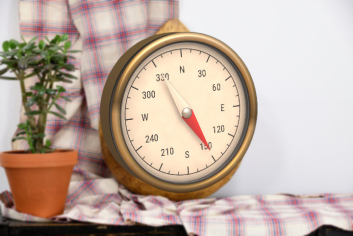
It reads 150; °
